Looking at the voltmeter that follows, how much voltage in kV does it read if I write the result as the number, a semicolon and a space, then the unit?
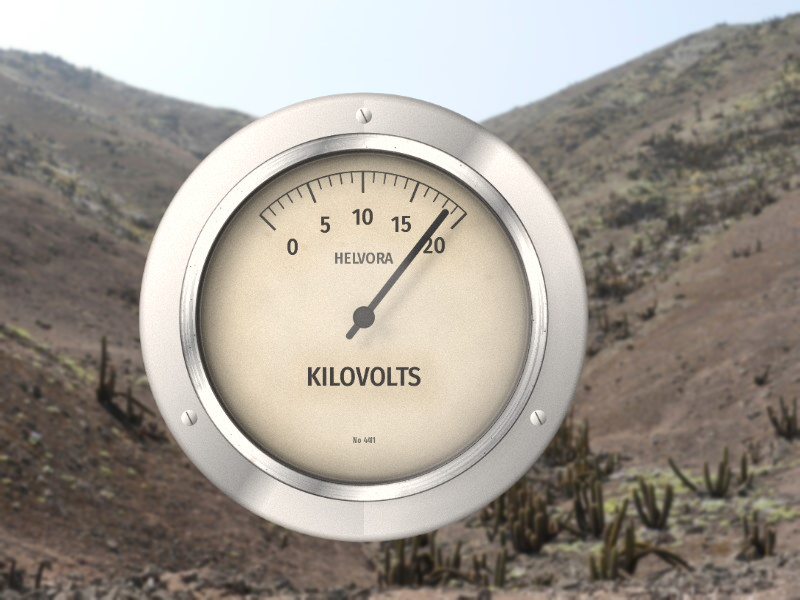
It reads 18.5; kV
